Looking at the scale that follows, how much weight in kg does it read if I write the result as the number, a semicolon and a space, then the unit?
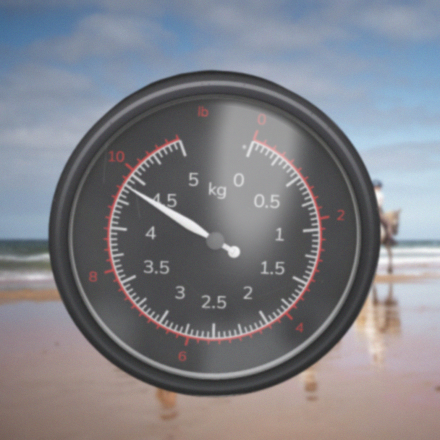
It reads 4.4; kg
